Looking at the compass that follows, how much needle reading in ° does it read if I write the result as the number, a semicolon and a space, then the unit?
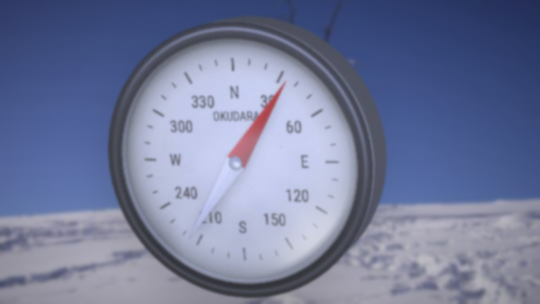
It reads 35; °
